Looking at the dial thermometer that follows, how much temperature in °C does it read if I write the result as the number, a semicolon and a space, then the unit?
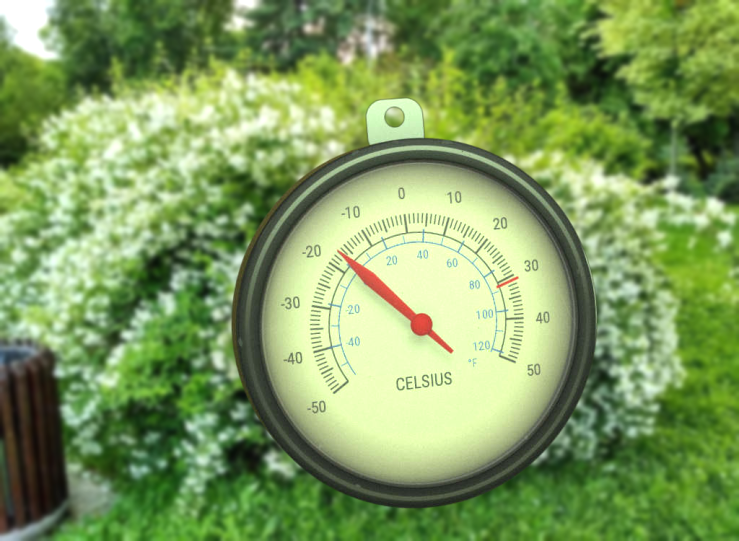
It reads -17; °C
